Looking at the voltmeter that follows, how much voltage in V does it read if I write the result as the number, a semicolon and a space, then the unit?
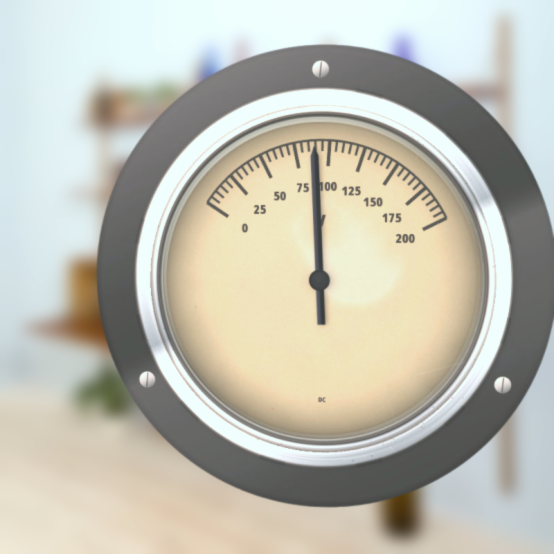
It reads 90; V
